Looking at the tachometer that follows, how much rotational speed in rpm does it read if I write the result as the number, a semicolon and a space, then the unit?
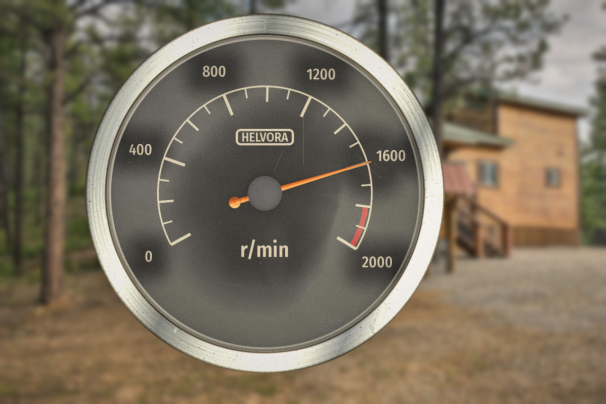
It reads 1600; rpm
